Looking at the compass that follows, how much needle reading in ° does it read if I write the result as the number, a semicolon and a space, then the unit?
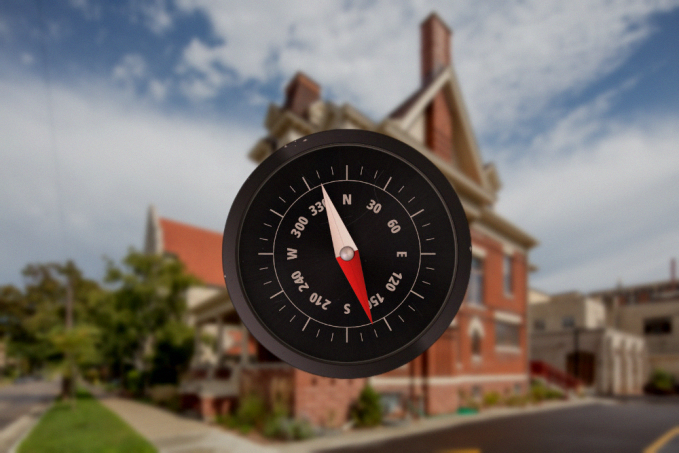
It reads 160; °
